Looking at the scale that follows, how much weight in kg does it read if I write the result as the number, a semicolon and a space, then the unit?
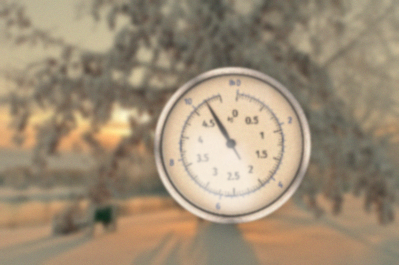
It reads 4.75; kg
